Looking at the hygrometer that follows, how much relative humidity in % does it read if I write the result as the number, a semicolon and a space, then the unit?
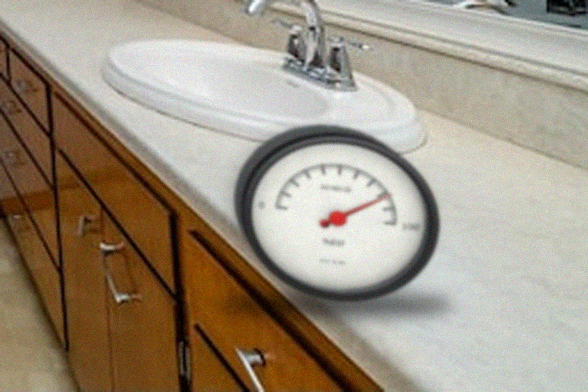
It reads 80; %
